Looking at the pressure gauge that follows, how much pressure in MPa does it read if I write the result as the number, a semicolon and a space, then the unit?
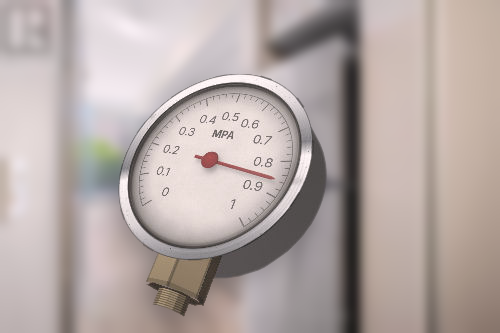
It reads 0.86; MPa
